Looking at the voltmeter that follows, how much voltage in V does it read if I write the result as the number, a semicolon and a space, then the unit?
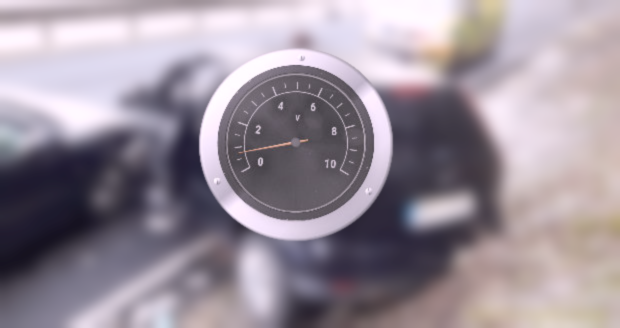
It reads 0.75; V
